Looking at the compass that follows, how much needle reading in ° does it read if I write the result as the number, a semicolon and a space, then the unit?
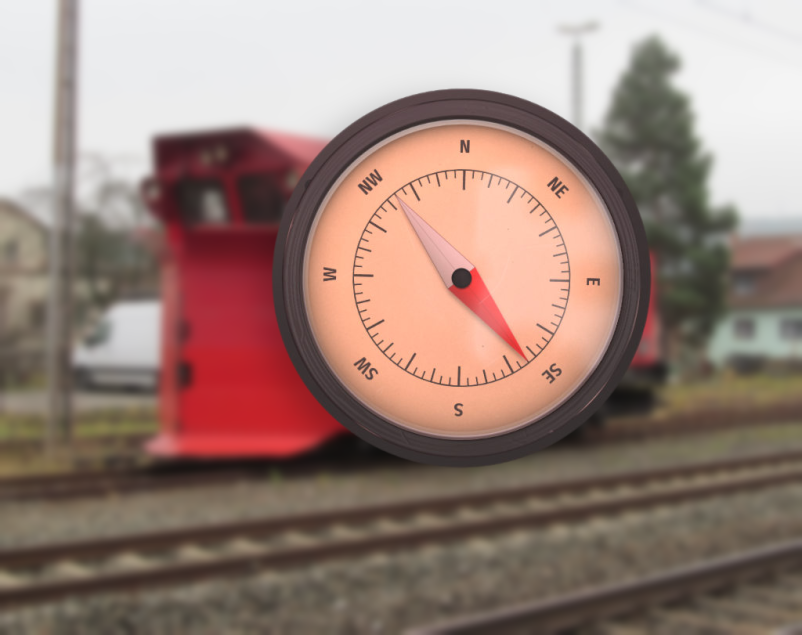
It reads 140; °
